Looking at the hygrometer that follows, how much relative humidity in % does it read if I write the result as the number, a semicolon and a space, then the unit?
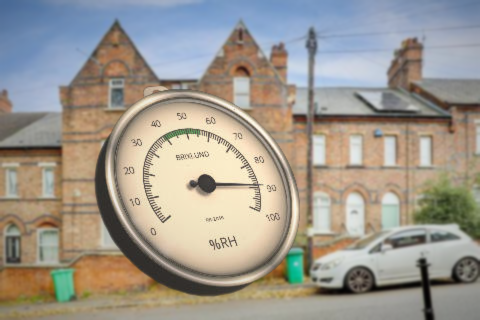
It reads 90; %
